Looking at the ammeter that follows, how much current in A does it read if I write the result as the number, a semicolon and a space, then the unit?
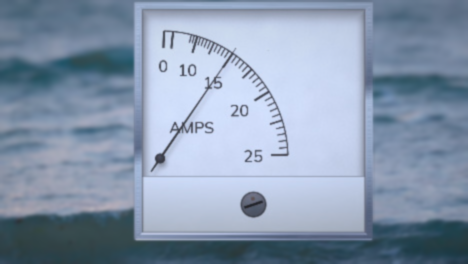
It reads 15; A
